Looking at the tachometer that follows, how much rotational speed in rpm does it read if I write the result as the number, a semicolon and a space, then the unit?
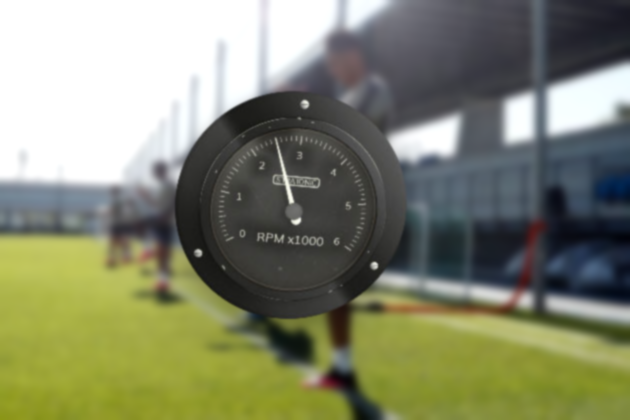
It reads 2500; rpm
